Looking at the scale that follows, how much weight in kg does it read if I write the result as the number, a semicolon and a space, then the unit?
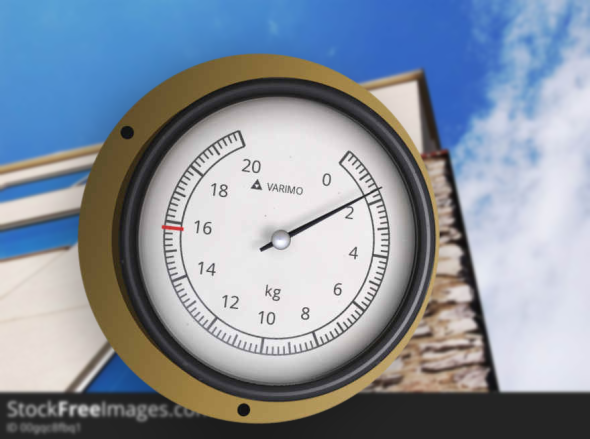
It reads 1.6; kg
